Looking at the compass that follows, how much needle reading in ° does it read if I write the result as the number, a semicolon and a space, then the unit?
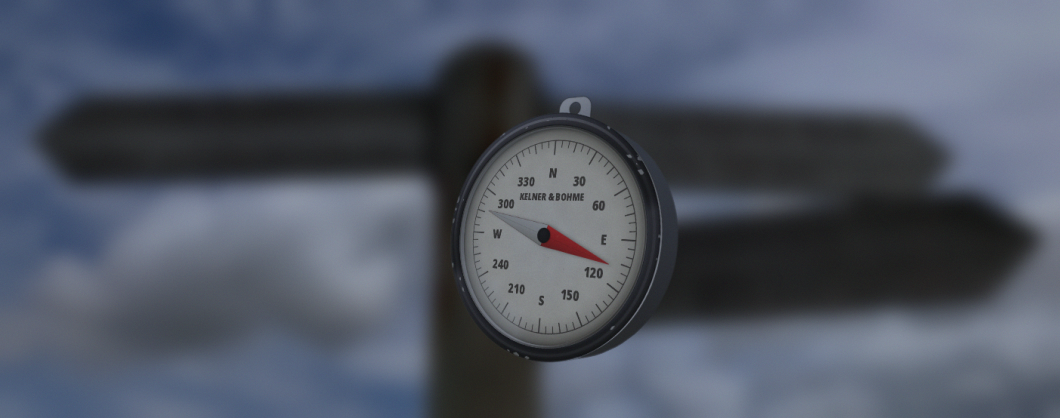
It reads 107.5; °
